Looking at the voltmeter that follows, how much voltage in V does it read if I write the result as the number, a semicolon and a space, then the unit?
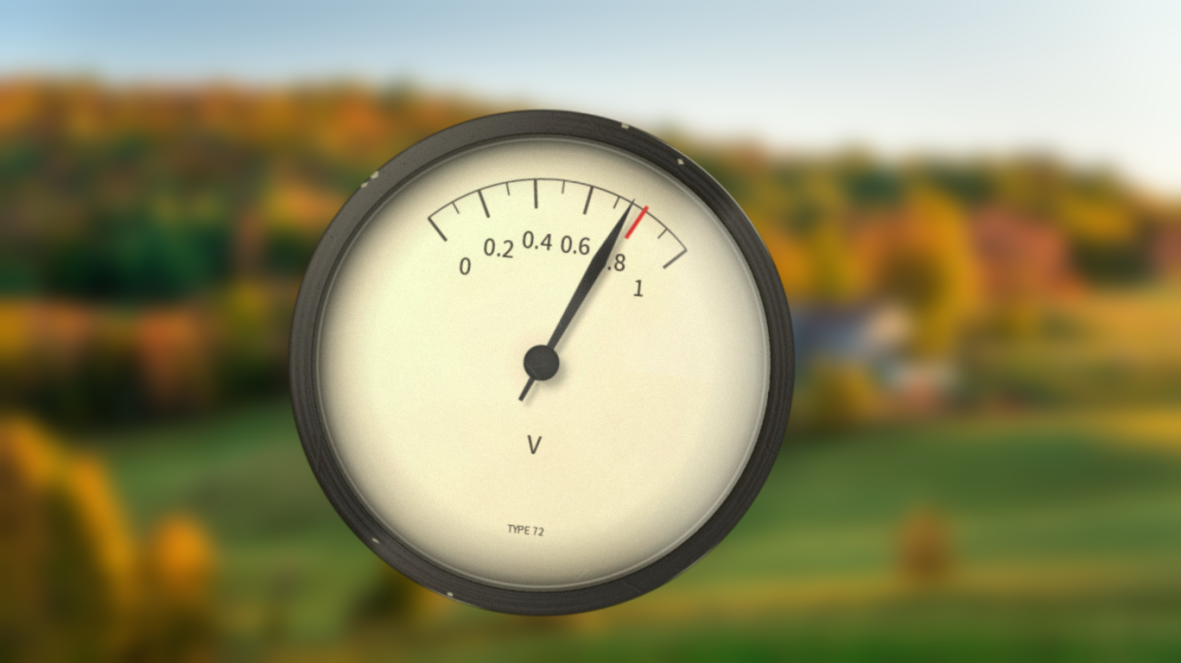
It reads 0.75; V
